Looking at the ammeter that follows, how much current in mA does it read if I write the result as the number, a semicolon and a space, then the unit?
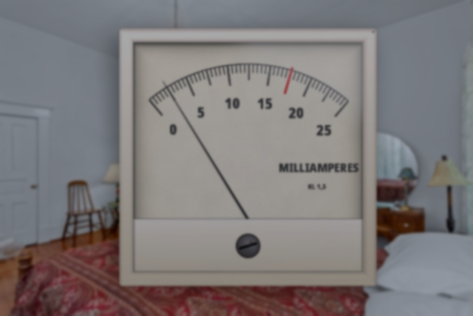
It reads 2.5; mA
